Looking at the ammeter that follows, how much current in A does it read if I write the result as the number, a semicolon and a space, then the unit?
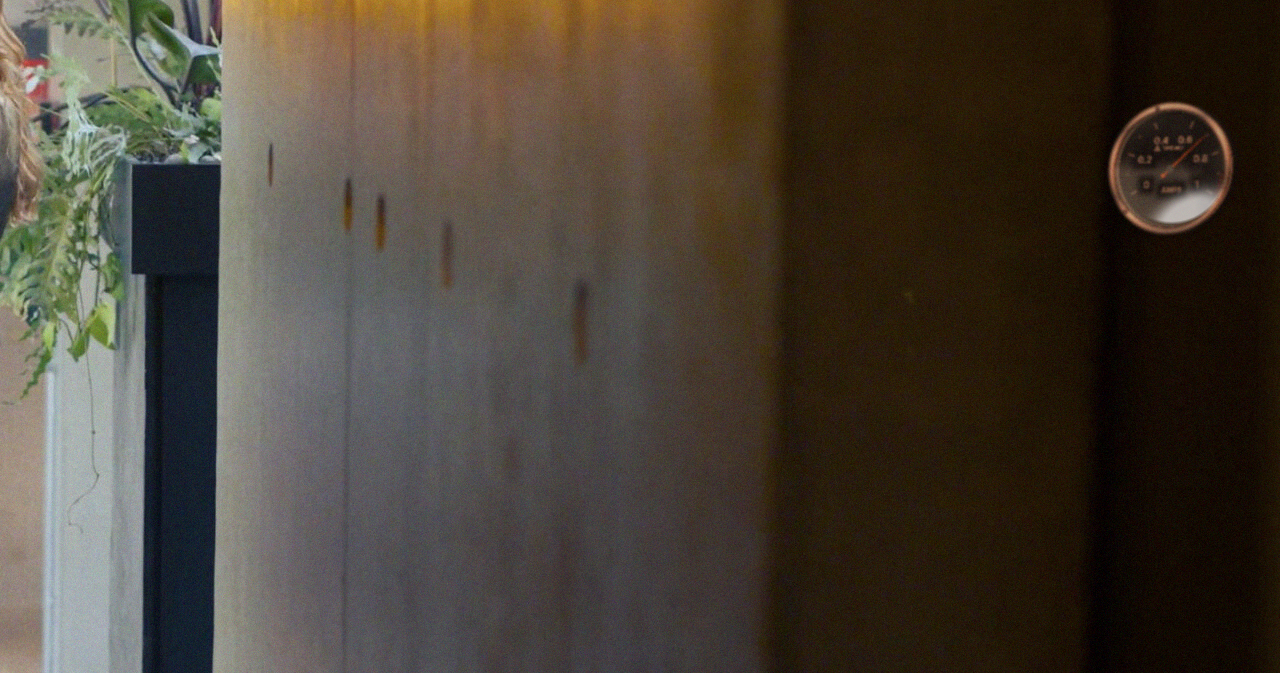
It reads 0.7; A
